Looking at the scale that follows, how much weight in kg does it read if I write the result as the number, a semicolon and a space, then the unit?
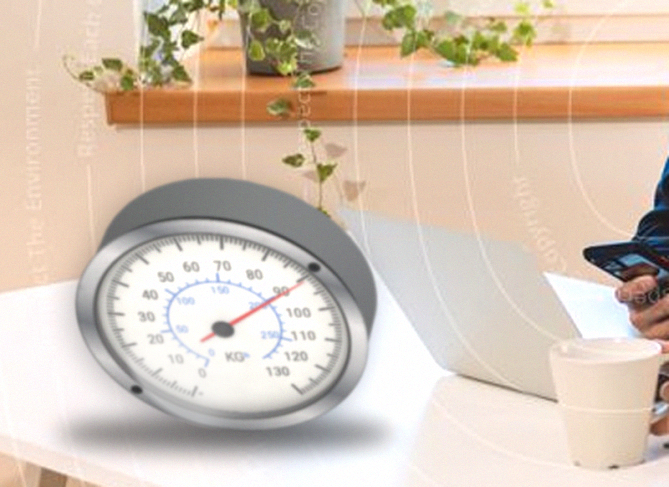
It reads 90; kg
